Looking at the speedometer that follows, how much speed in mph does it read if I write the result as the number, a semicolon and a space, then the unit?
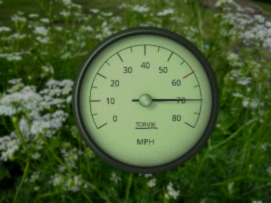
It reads 70; mph
